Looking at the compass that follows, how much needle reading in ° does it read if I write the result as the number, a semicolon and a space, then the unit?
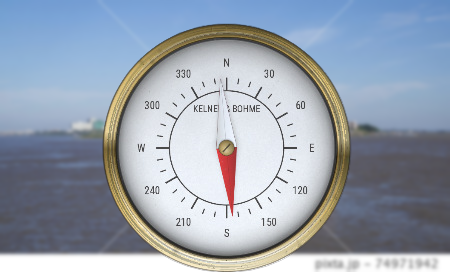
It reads 175; °
